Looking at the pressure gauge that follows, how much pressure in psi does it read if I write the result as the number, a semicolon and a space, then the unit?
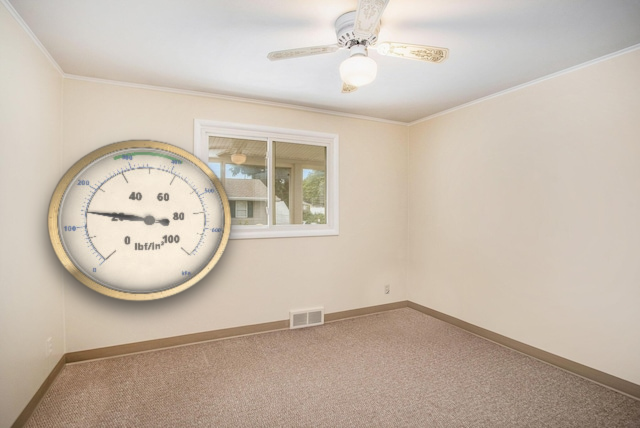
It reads 20; psi
